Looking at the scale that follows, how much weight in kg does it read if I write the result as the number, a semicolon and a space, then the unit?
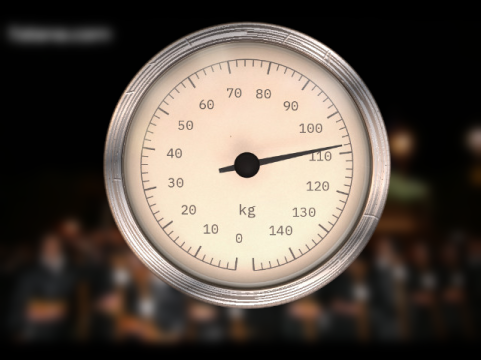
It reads 108; kg
